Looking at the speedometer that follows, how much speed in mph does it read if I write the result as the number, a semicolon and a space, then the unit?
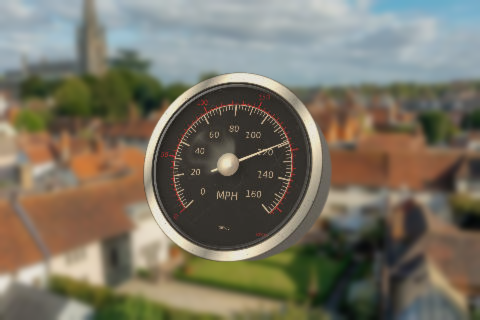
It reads 120; mph
